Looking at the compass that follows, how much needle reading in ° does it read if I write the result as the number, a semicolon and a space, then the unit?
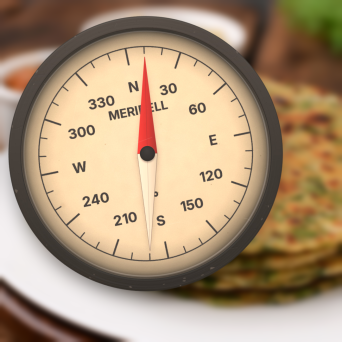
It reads 10; °
